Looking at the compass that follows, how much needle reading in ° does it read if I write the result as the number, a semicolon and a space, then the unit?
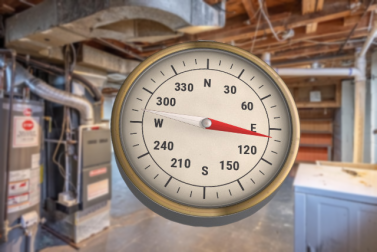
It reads 100; °
